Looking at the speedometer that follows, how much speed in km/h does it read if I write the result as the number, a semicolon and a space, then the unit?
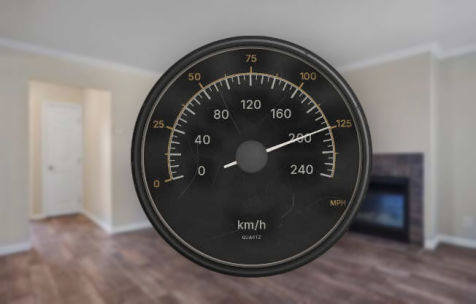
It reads 200; km/h
